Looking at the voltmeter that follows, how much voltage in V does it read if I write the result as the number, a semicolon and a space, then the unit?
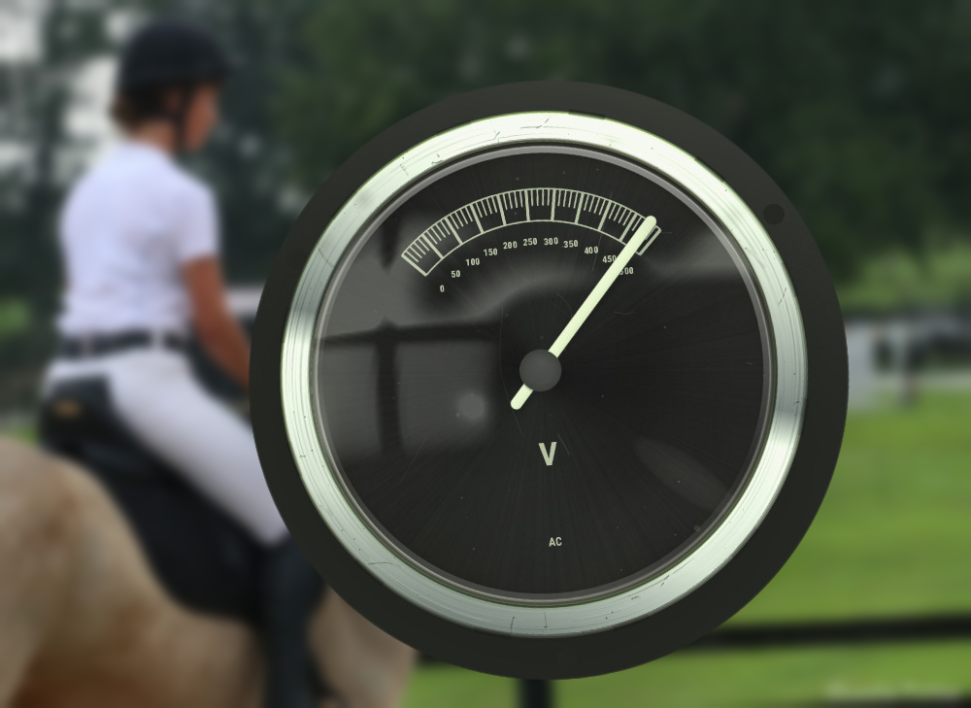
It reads 480; V
